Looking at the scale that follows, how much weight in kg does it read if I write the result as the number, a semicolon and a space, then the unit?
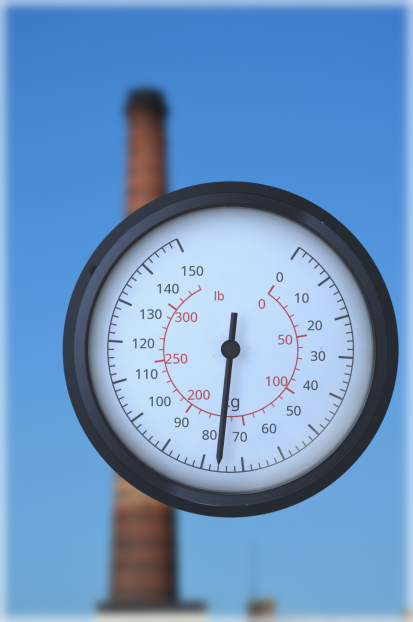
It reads 76; kg
